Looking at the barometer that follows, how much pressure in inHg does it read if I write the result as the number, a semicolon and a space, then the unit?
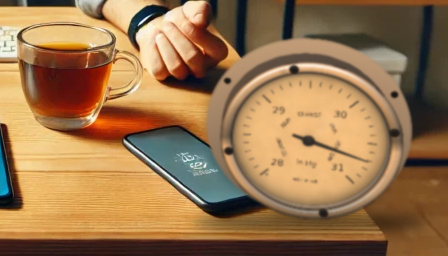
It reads 30.7; inHg
